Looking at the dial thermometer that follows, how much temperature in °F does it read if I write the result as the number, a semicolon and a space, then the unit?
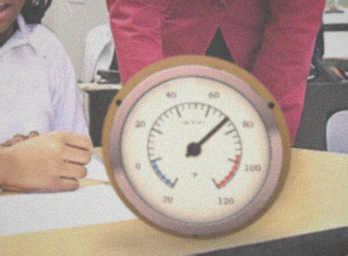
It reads 72; °F
